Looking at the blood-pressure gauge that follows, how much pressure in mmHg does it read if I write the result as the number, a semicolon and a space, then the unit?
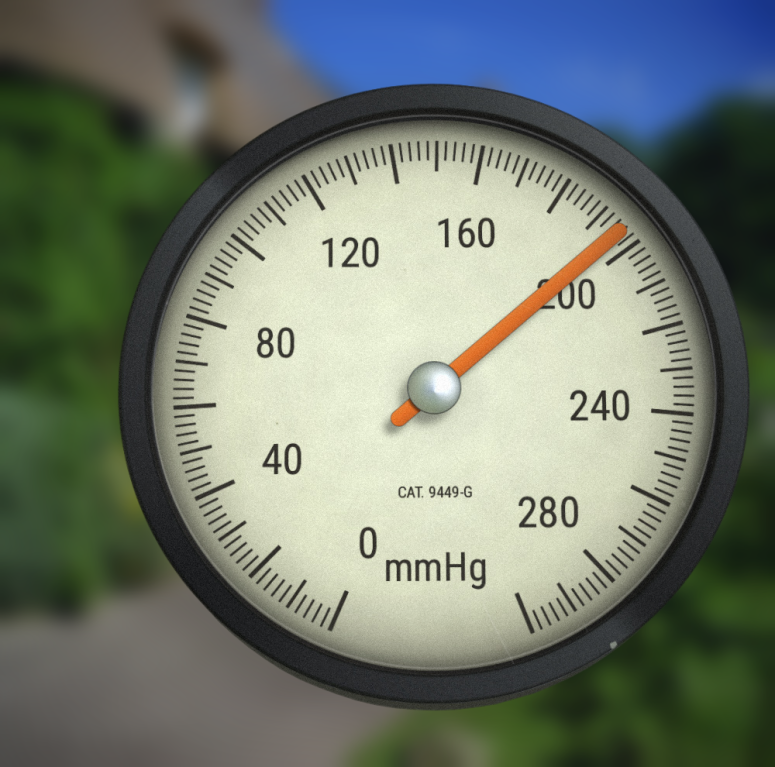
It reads 196; mmHg
